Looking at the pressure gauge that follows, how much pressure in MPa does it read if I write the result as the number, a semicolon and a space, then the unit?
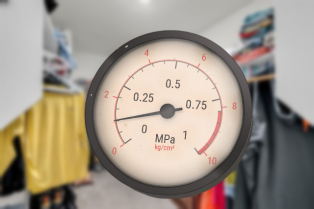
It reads 0.1; MPa
